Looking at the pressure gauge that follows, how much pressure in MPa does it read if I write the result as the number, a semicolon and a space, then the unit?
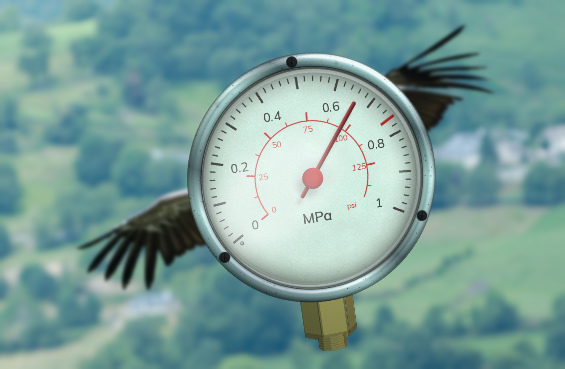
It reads 0.66; MPa
